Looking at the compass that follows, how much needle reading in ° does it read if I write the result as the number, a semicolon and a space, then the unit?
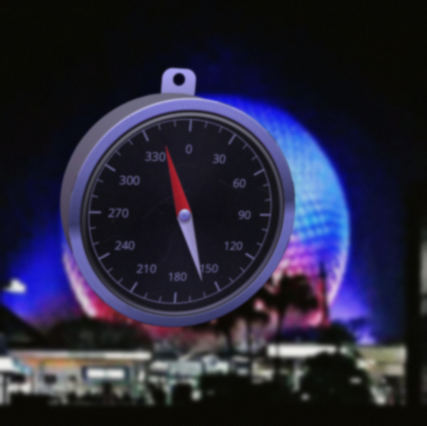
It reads 340; °
